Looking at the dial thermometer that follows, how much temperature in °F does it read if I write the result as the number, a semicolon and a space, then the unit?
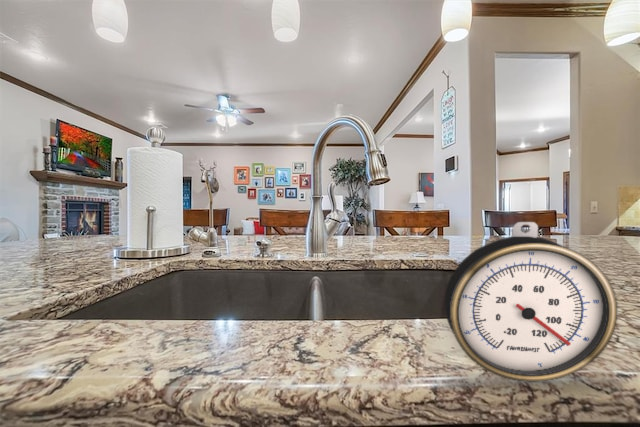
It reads 110; °F
